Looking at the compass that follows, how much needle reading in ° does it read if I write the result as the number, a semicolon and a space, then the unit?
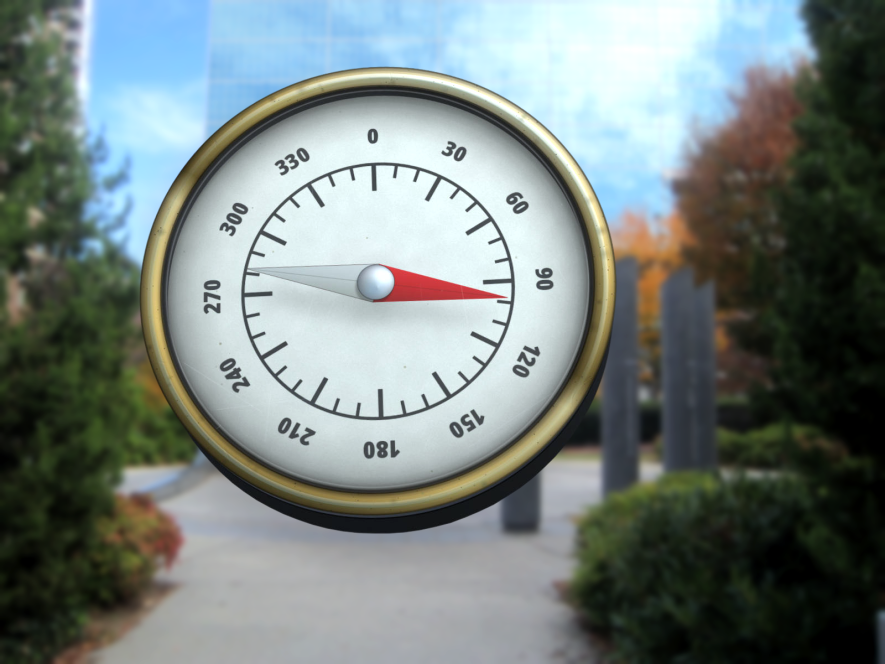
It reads 100; °
